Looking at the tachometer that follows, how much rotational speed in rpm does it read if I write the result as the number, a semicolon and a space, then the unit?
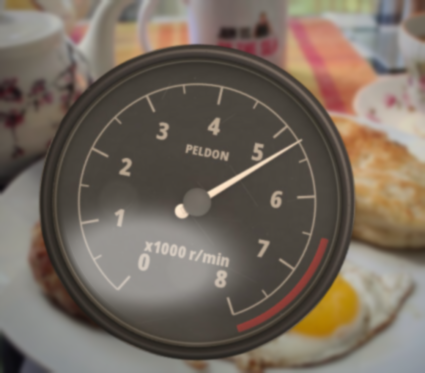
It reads 5250; rpm
